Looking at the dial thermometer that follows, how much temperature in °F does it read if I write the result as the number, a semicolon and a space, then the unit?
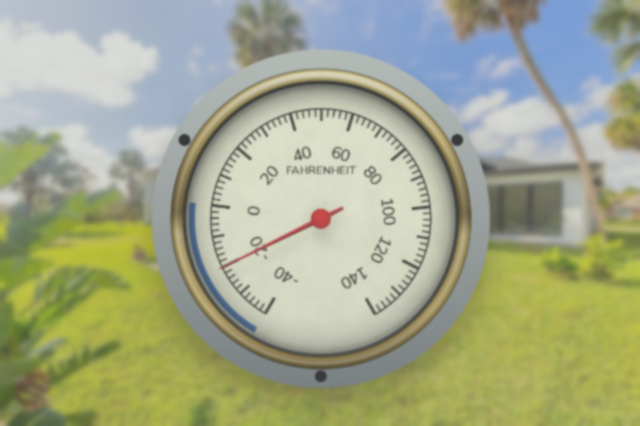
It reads -20; °F
